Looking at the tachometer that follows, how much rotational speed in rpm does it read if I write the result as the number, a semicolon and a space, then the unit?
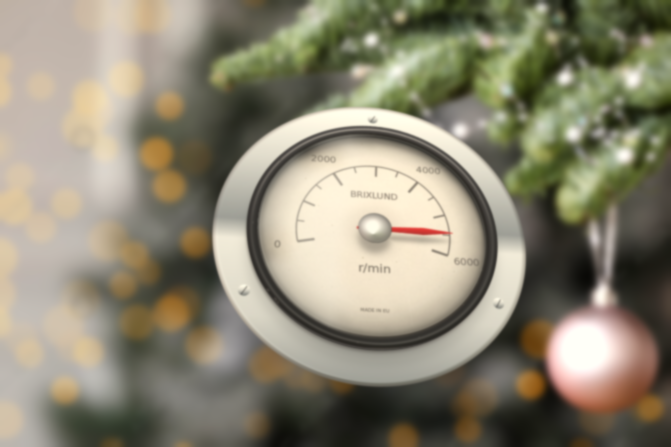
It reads 5500; rpm
